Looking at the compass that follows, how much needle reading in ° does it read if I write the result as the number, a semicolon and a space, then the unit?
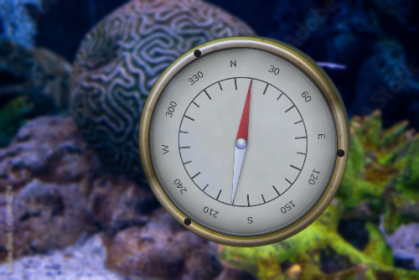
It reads 15; °
